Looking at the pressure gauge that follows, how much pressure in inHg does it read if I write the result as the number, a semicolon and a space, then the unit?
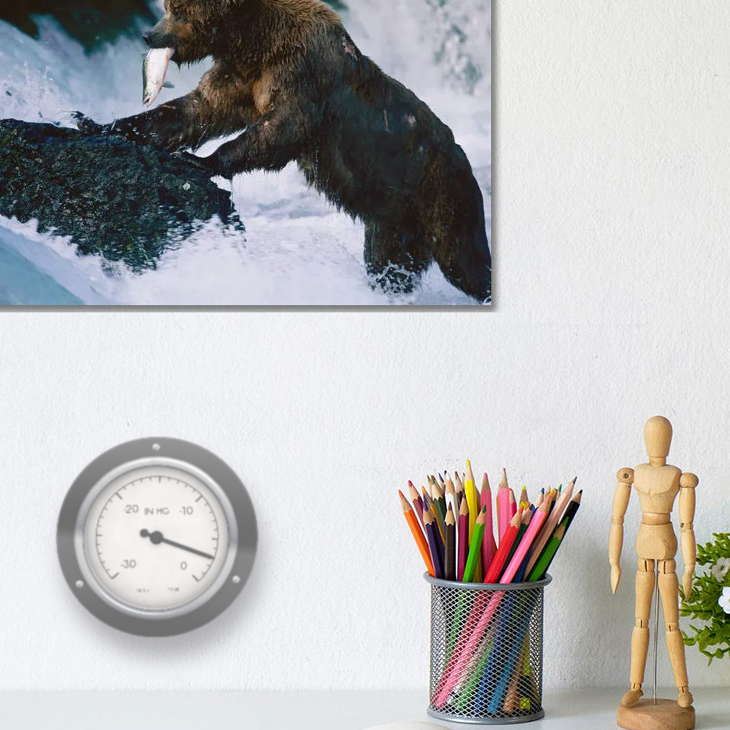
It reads -3; inHg
